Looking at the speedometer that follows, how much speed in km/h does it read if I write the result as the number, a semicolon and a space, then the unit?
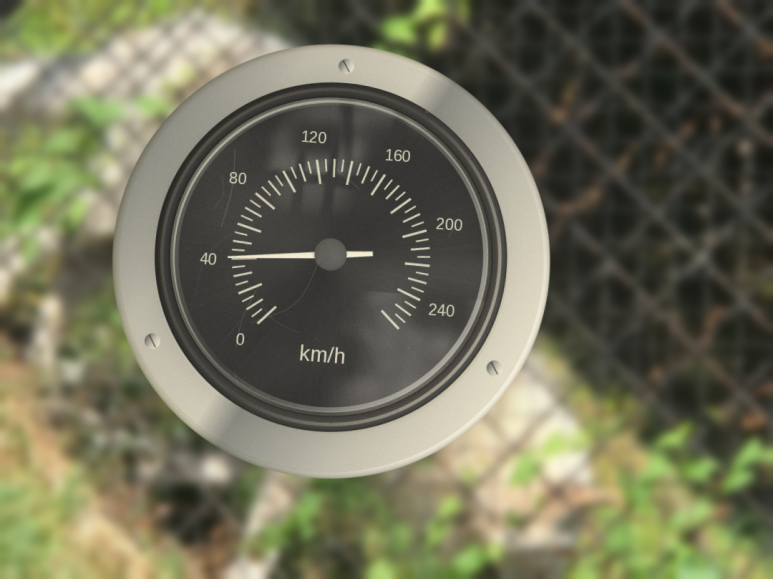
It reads 40; km/h
